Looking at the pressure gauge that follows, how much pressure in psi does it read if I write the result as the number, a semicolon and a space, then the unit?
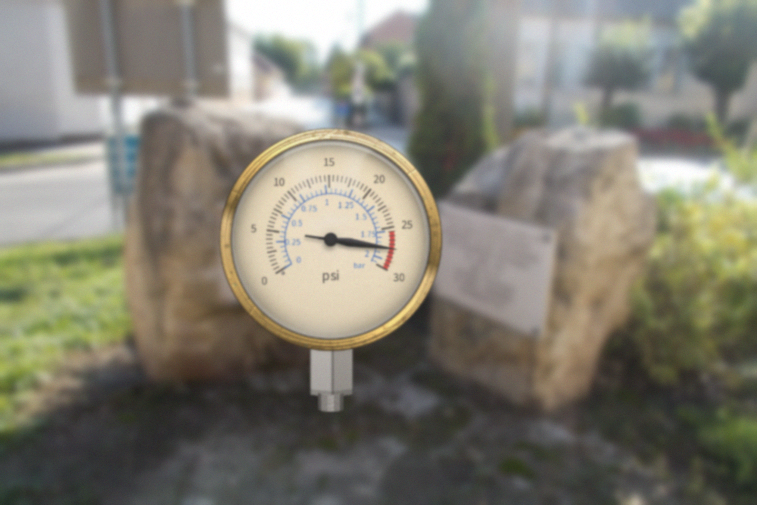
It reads 27.5; psi
